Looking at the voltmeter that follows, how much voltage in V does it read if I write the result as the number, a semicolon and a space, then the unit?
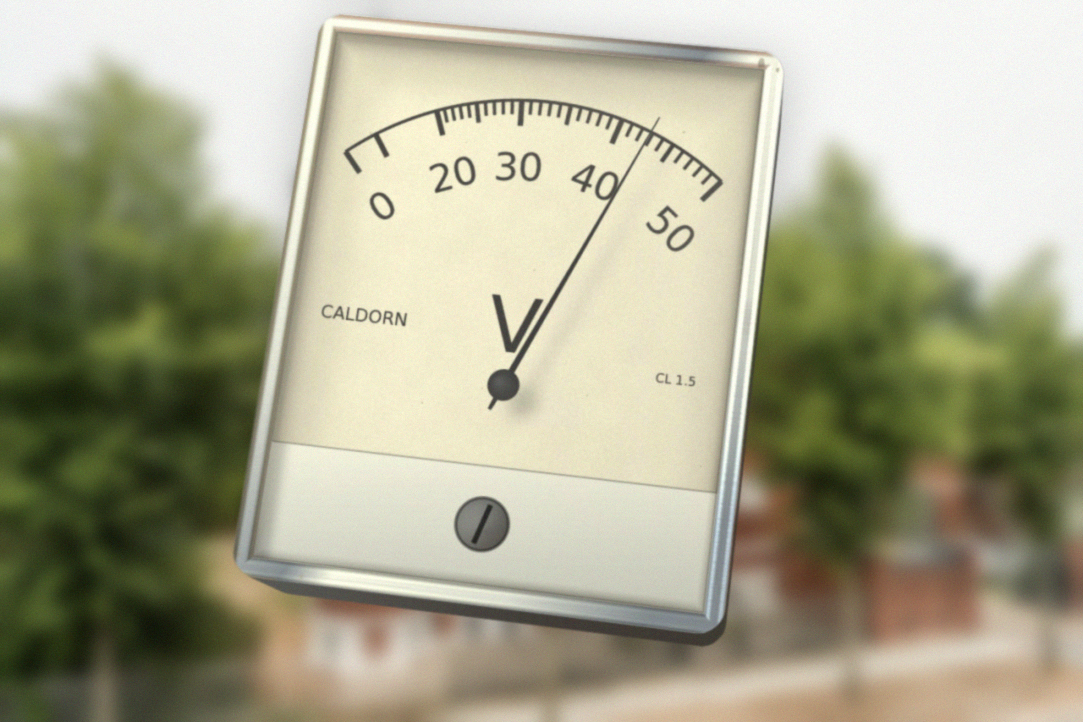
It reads 43; V
